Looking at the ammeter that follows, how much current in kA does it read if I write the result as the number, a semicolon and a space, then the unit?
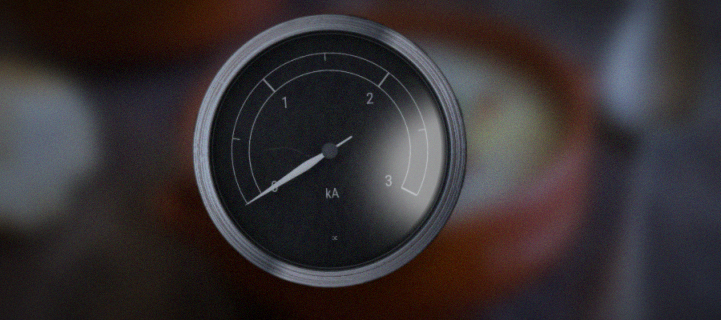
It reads 0; kA
